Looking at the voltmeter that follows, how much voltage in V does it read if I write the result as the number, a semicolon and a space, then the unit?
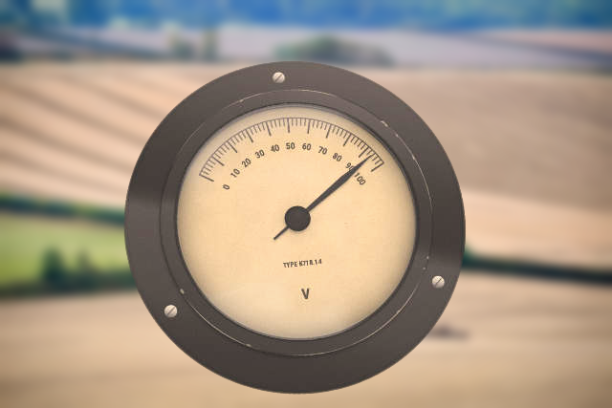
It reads 94; V
